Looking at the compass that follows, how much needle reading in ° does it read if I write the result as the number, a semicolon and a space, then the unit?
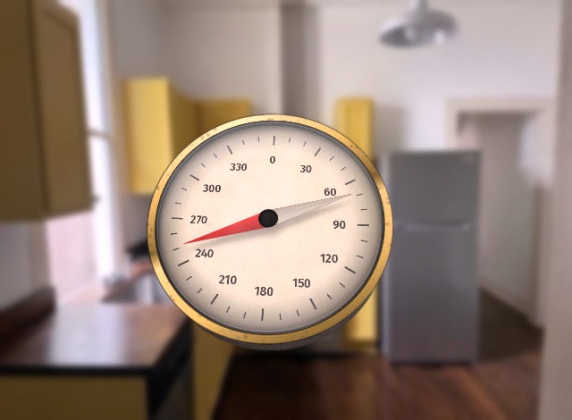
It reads 250; °
